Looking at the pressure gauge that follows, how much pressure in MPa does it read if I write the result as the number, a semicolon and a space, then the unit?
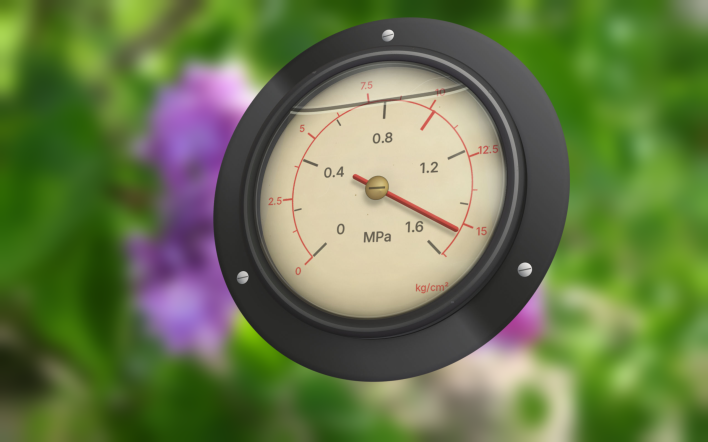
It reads 1.5; MPa
